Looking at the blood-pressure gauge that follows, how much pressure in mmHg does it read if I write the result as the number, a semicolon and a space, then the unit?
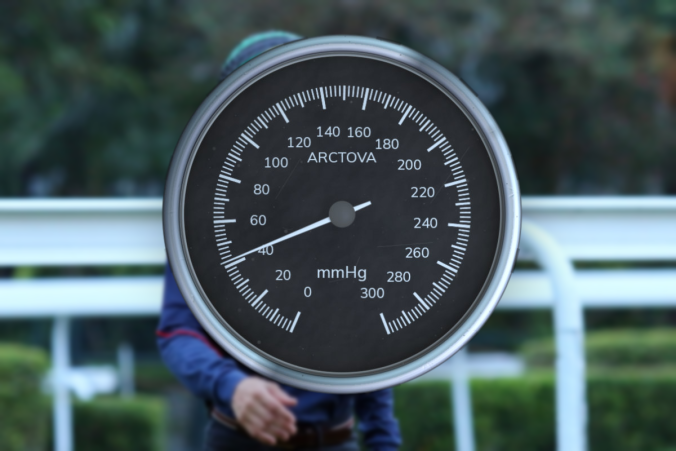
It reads 42; mmHg
